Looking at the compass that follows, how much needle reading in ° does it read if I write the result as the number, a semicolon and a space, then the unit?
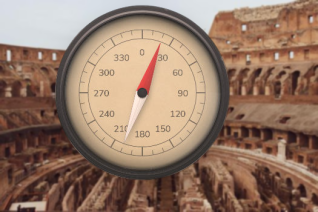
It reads 20; °
